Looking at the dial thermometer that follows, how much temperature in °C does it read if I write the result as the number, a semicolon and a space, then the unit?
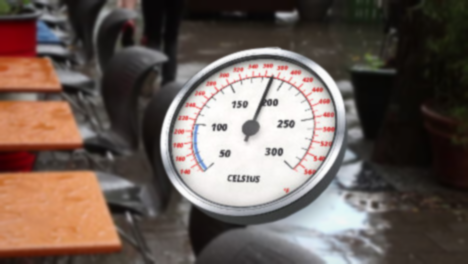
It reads 190; °C
